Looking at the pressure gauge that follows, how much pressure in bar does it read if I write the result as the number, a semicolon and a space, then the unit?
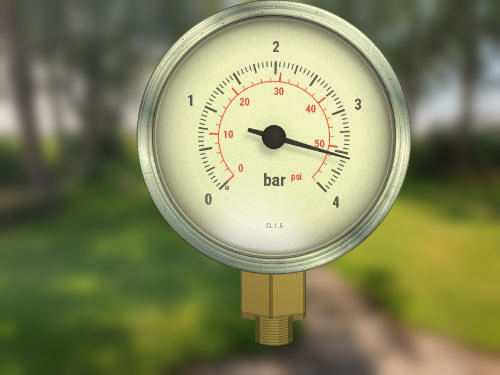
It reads 3.55; bar
